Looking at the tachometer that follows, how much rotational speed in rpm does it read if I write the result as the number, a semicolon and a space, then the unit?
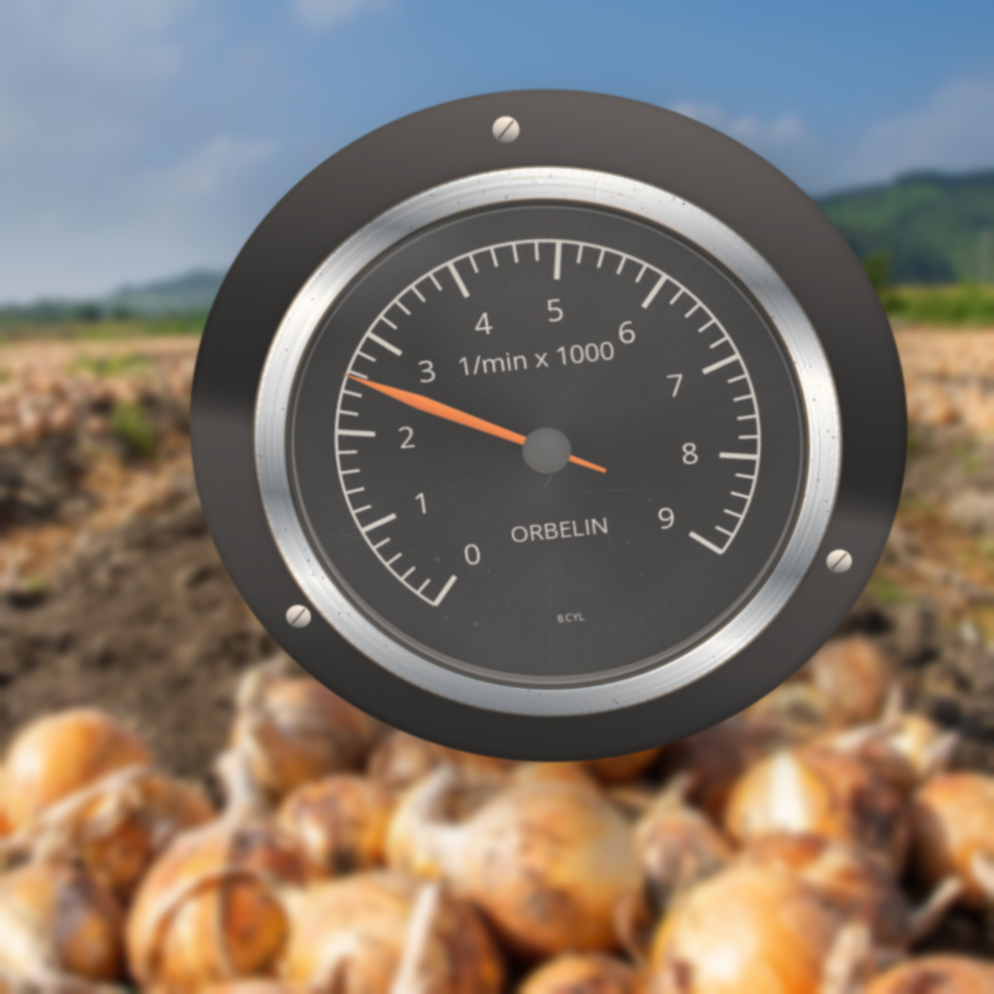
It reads 2600; rpm
